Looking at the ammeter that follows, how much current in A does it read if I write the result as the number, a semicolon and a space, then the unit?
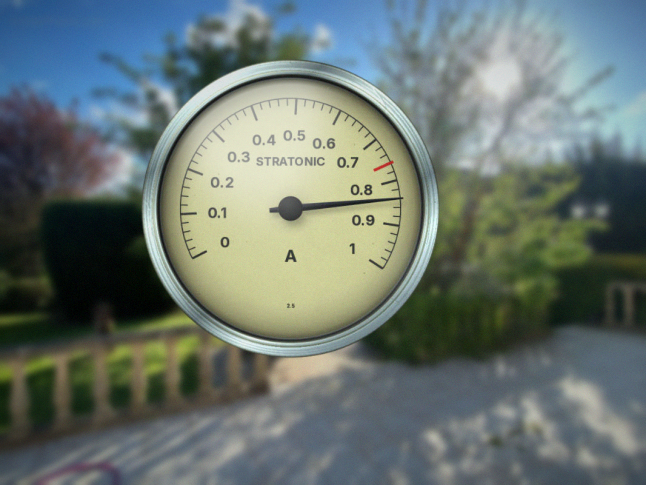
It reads 0.84; A
